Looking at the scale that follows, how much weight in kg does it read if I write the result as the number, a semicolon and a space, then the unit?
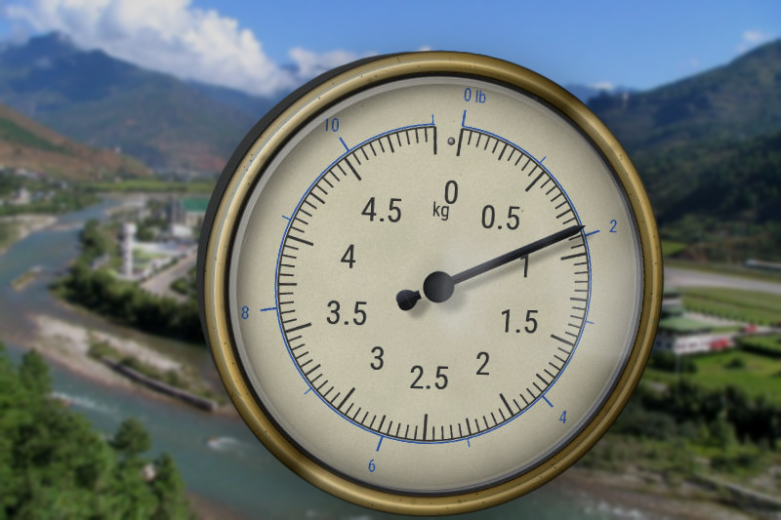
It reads 0.85; kg
